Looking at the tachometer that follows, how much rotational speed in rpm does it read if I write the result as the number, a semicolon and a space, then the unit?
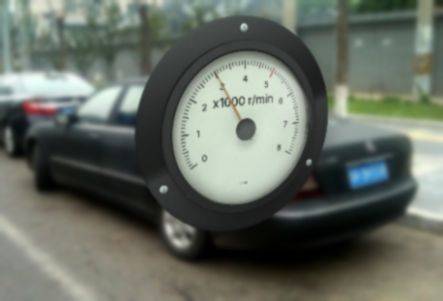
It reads 3000; rpm
